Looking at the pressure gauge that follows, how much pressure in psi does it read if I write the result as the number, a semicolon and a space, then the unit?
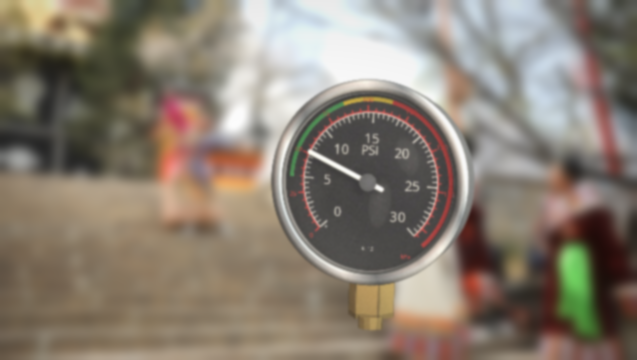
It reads 7.5; psi
